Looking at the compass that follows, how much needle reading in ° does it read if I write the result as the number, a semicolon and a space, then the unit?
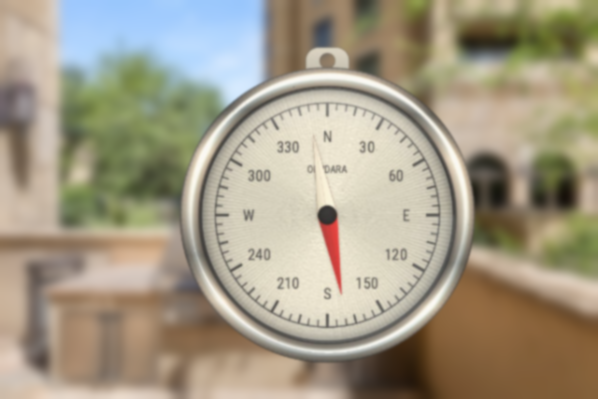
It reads 170; °
